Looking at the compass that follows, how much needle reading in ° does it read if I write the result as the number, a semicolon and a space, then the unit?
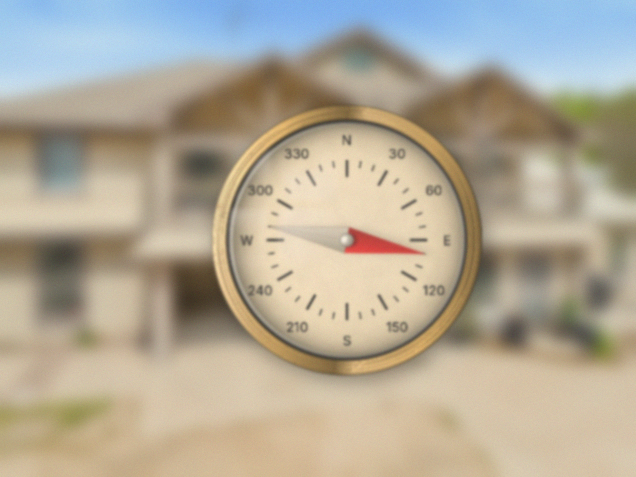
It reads 100; °
